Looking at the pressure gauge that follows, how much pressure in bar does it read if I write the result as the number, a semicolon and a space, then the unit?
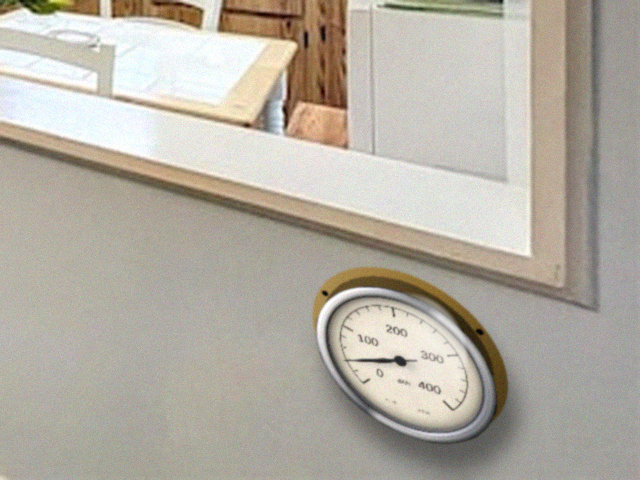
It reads 40; bar
